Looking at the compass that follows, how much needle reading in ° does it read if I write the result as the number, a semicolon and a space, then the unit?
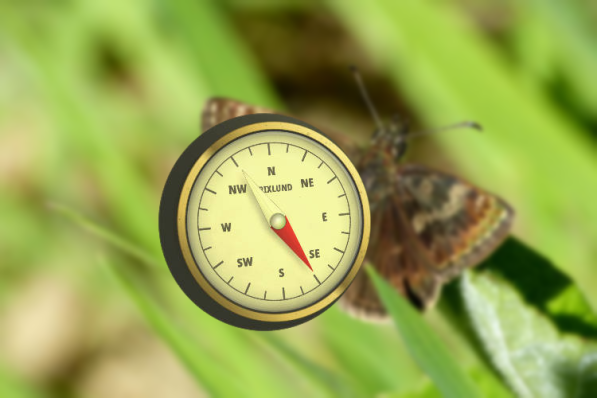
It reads 150; °
